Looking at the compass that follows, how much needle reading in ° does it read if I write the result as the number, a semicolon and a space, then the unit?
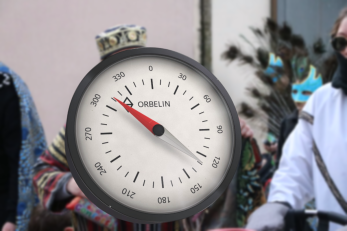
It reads 310; °
